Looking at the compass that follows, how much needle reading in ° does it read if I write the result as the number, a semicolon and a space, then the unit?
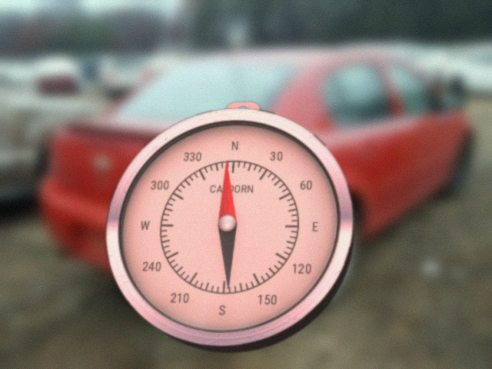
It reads 355; °
